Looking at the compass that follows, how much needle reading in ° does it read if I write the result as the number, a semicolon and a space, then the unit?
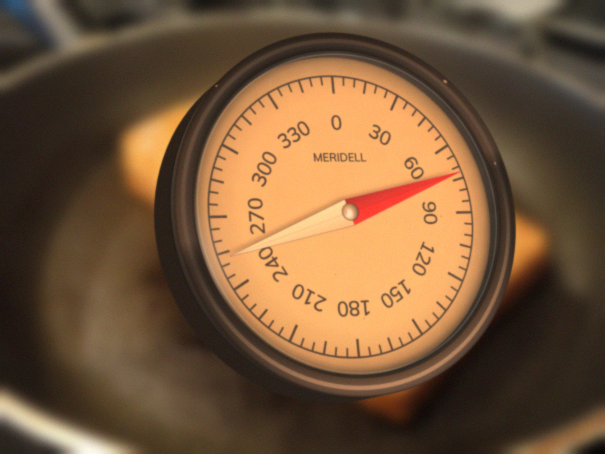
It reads 72.5; °
